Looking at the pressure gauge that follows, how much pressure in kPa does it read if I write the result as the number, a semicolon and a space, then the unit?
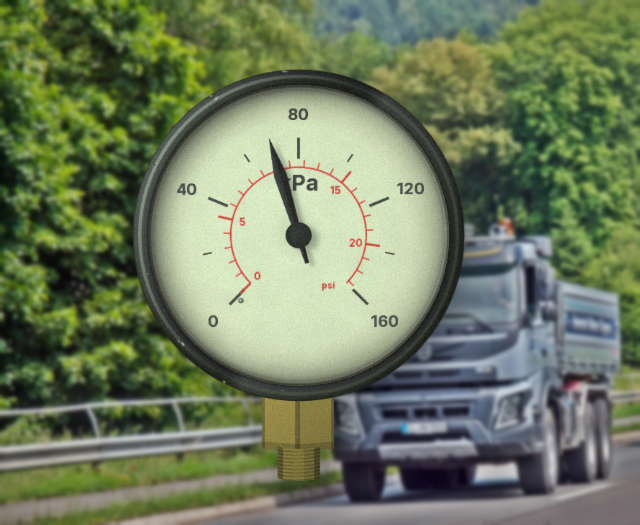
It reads 70; kPa
